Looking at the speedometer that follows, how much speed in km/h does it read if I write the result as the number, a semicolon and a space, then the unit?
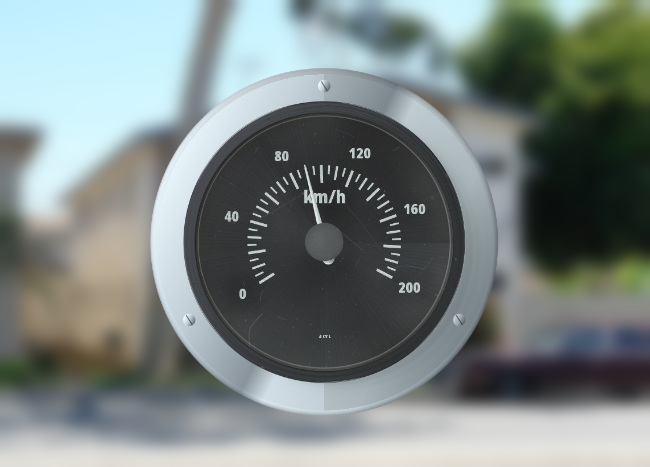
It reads 90; km/h
